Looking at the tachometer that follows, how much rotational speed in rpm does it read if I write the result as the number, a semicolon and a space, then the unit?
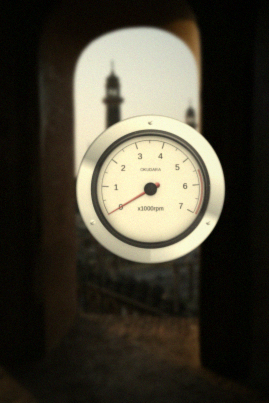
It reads 0; rpm
